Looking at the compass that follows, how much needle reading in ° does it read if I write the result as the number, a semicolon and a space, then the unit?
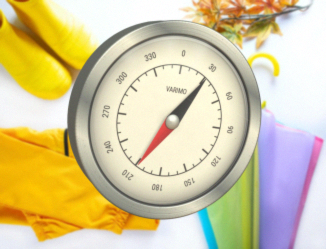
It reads 210; °
